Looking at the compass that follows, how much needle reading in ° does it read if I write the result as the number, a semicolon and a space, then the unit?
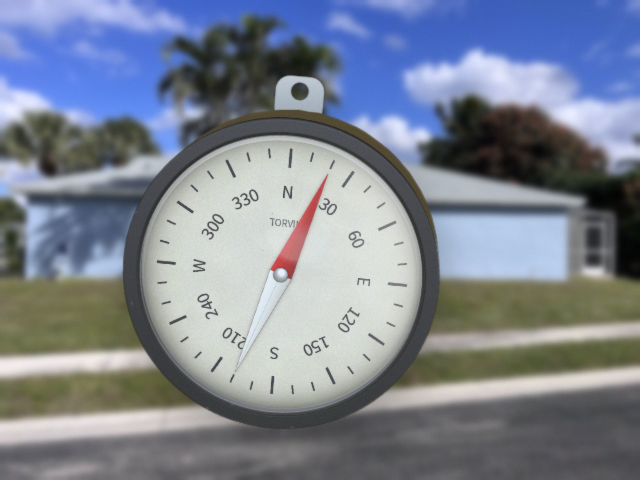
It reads 20; °
